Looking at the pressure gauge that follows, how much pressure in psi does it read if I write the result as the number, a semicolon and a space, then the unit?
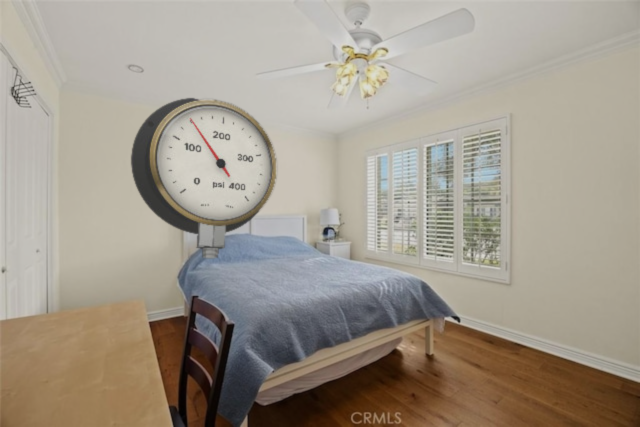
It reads 140; psi
